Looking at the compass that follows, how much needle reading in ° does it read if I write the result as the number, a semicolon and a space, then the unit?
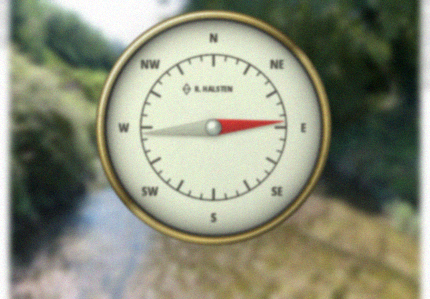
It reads 85; °
